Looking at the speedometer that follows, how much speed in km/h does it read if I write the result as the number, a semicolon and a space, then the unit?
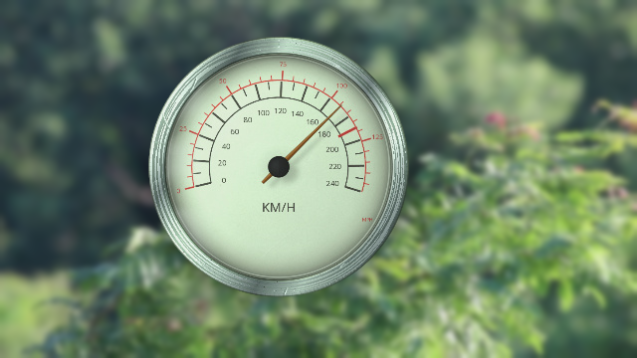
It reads 170; km/h
